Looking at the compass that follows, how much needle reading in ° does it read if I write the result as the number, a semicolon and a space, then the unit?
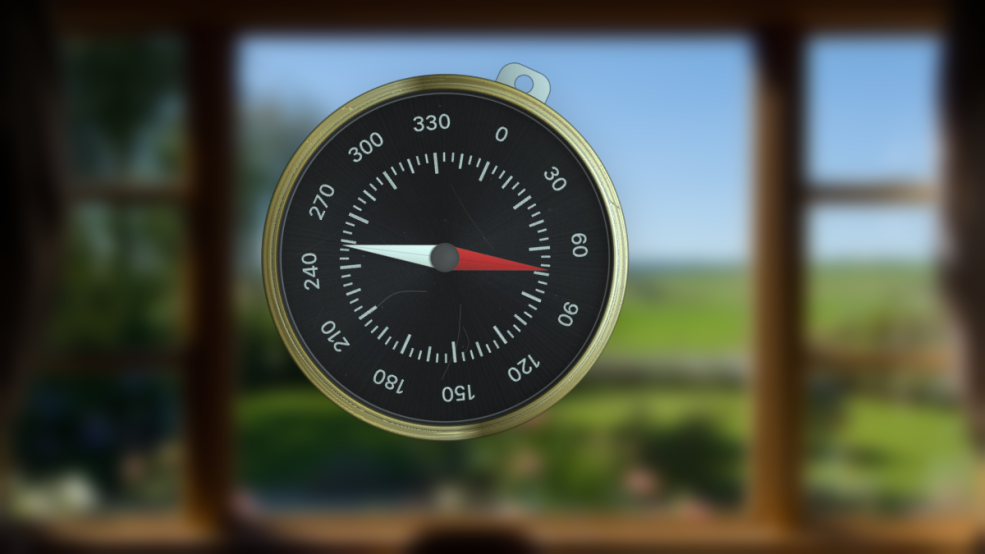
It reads 72.5; °
